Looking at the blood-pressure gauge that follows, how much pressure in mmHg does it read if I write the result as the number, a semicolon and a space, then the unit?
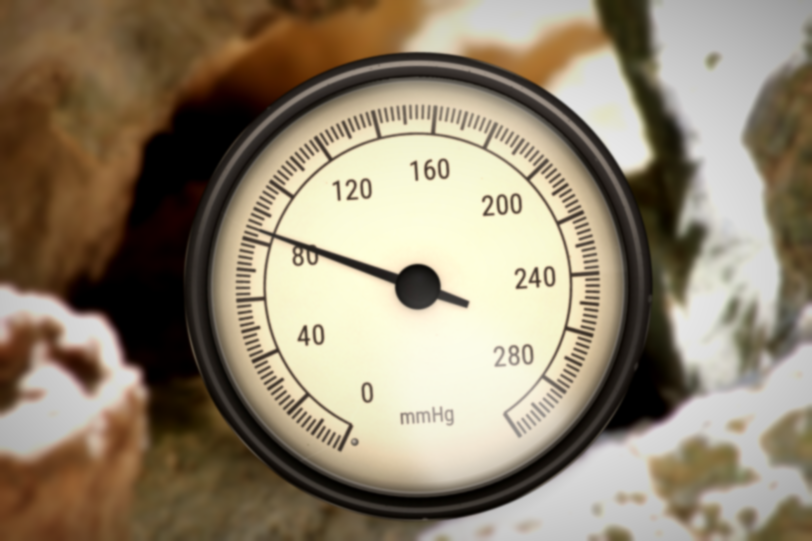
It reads 84; mmHg
